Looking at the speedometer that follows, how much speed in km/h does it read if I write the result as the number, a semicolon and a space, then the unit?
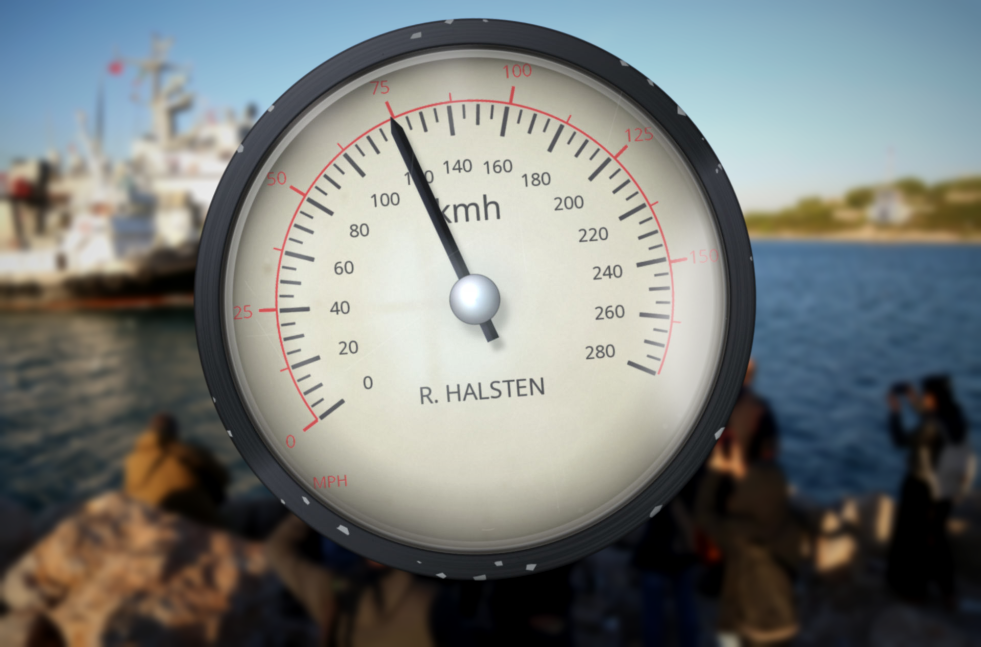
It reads 120; km/h
